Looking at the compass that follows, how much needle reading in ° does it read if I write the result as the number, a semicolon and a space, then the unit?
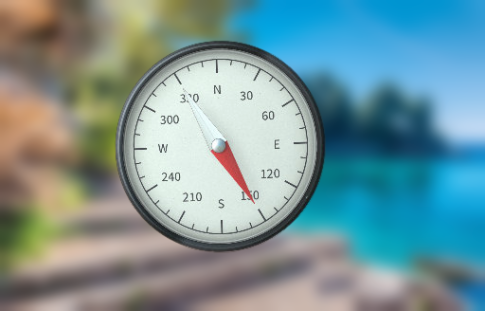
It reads 150; °
